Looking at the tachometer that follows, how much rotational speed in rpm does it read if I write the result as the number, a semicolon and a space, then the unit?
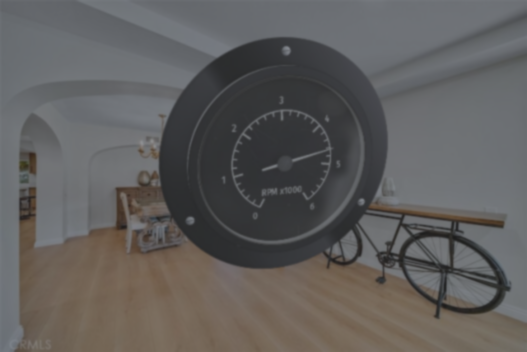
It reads 4600; rpm
